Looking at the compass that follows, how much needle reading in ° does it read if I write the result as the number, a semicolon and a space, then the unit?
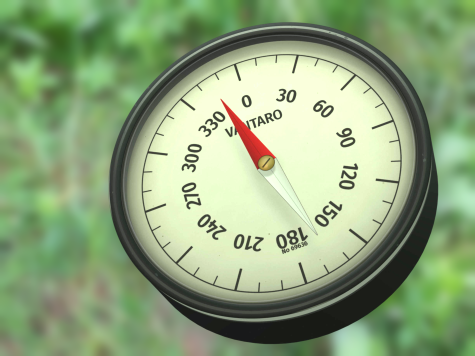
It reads 345; °
